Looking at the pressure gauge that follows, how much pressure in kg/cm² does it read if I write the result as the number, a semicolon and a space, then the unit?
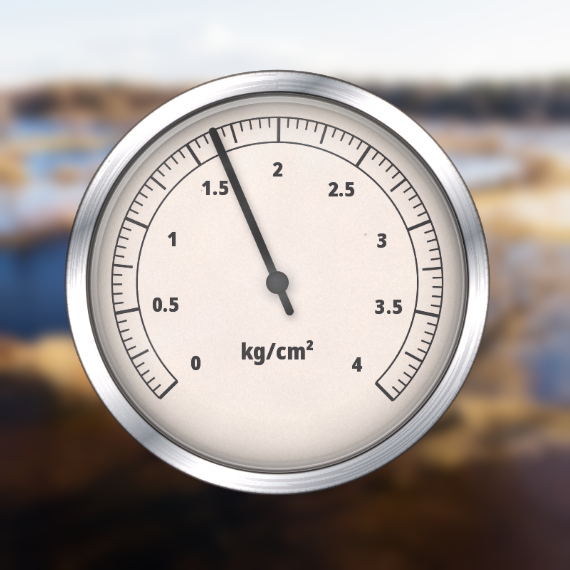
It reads 1.65; kg/cm²
